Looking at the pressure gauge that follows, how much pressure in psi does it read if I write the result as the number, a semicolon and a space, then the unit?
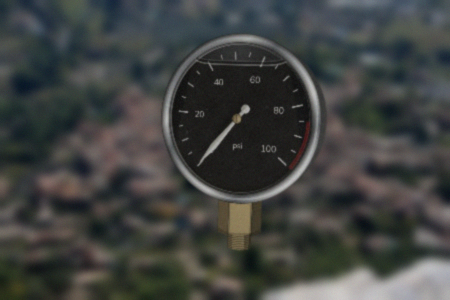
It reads 0; psi
